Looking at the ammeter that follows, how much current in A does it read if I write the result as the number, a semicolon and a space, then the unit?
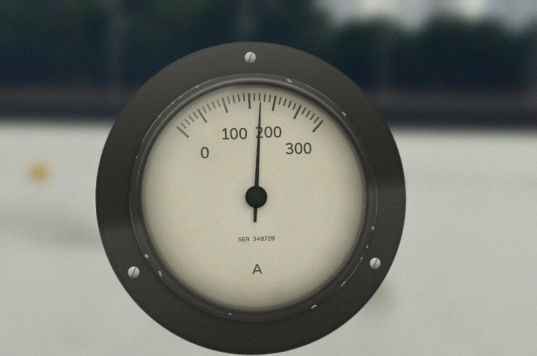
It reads 170; A
